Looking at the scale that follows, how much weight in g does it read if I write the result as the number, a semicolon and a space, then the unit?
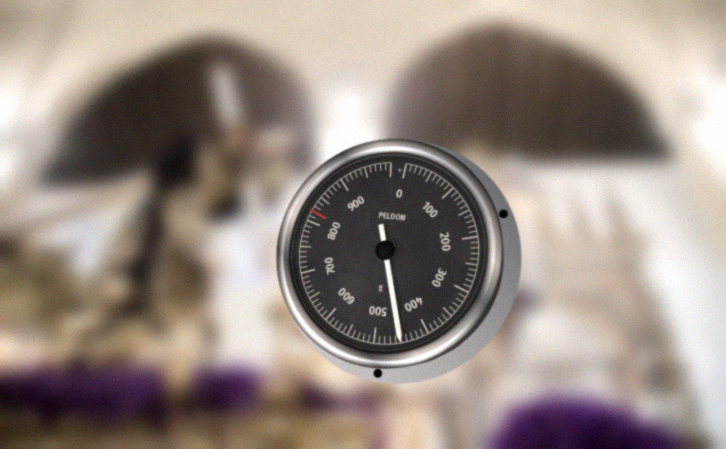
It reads 450; g
